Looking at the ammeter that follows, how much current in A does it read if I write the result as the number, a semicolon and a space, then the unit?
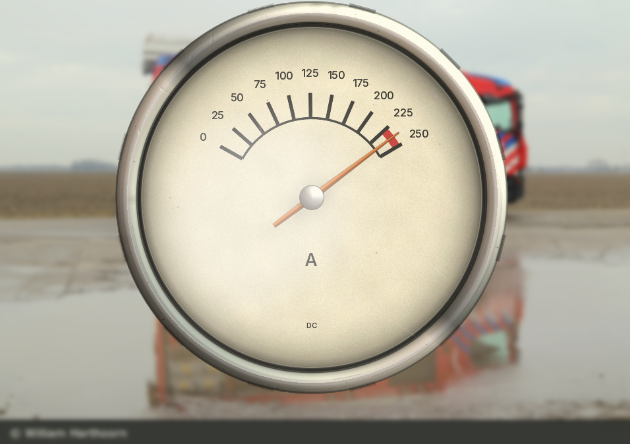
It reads 237.5; A
